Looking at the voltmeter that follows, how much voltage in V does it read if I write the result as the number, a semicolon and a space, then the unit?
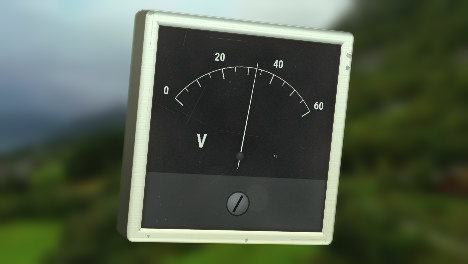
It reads 32.5; V
